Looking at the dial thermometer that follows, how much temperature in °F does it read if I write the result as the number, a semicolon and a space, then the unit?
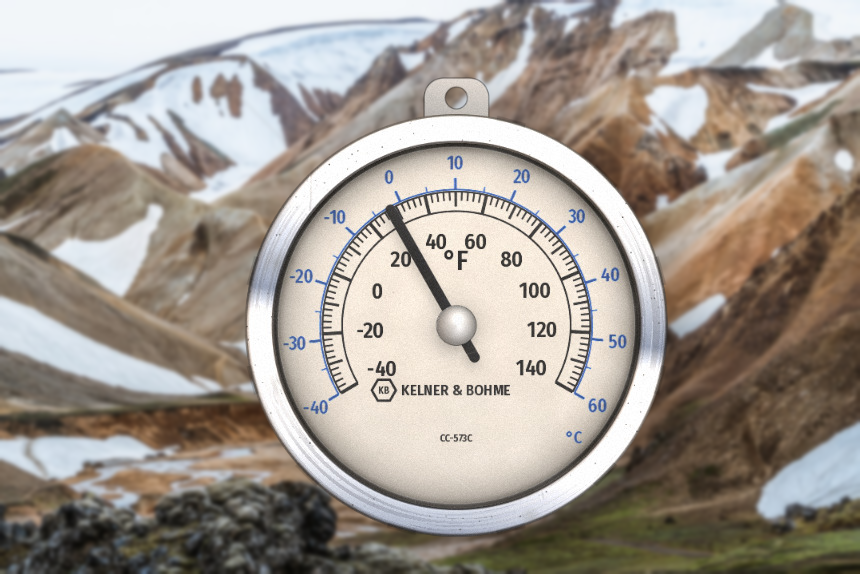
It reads 28; °F
